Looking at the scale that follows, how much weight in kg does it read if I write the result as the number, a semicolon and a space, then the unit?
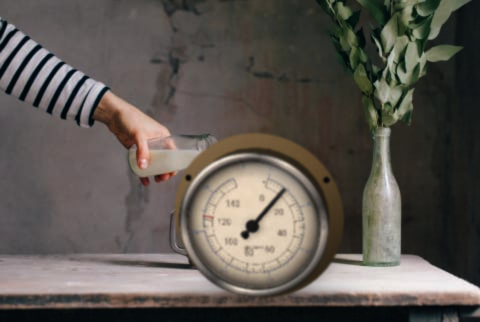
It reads 10; kg
